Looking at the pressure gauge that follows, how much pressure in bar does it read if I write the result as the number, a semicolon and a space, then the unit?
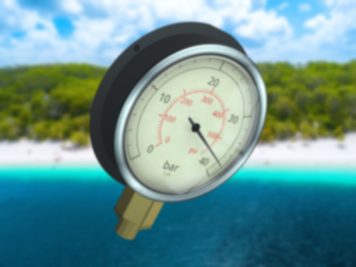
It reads 38; bar
